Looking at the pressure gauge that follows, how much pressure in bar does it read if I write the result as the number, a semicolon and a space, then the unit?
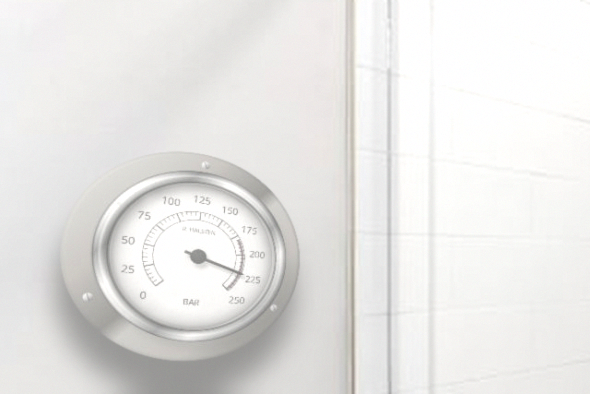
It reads 225; bar
